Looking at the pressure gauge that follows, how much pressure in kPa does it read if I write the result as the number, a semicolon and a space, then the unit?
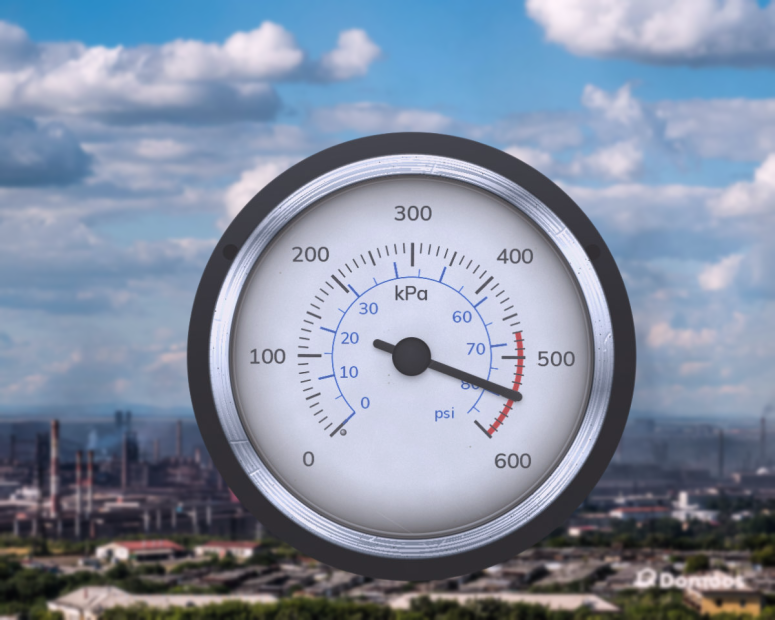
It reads 545; kPa
